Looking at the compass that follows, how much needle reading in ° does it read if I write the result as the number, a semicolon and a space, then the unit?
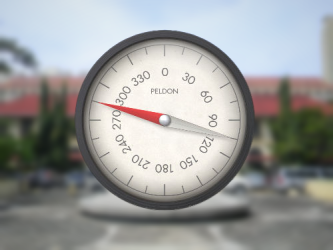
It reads 285; °
